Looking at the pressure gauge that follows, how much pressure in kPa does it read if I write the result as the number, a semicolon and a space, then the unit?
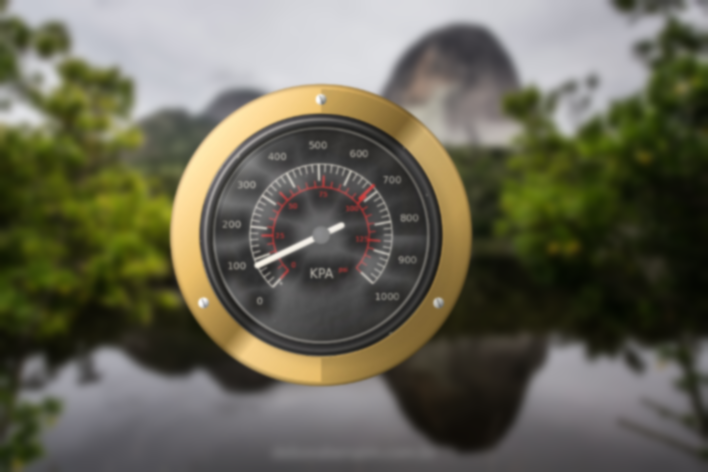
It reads 80; kPa
